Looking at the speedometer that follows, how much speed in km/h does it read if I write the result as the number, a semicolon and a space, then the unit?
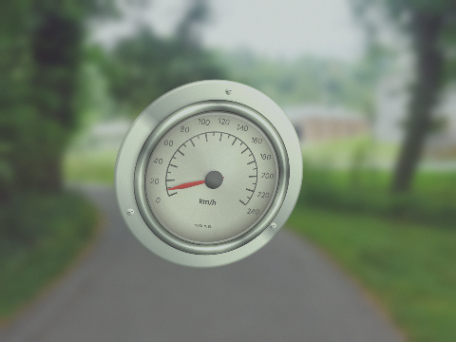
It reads 10; km/h
